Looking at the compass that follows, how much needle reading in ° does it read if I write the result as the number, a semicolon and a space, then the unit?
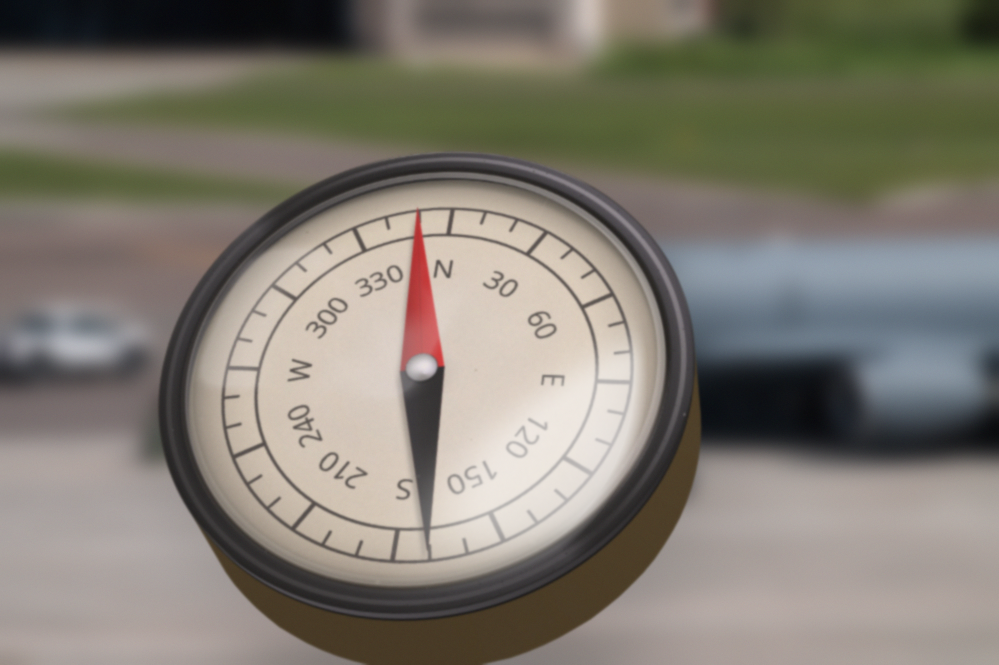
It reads 350; °
